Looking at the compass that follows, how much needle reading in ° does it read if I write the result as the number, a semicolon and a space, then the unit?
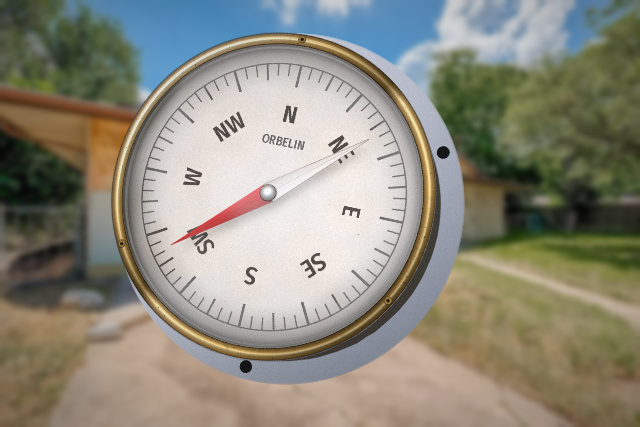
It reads 230; °
